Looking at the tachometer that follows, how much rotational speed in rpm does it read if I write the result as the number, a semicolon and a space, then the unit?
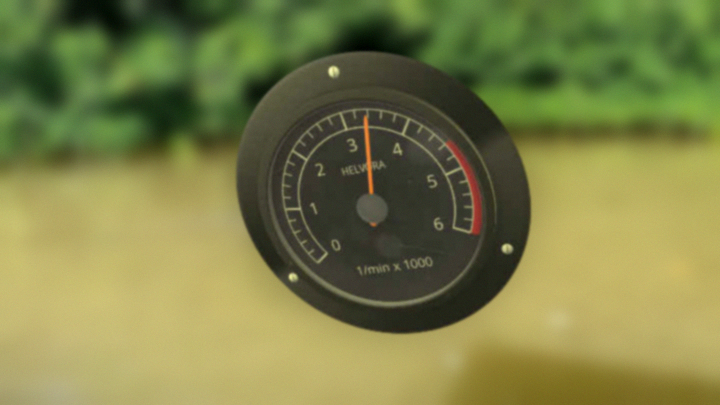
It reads 3400; rpm
